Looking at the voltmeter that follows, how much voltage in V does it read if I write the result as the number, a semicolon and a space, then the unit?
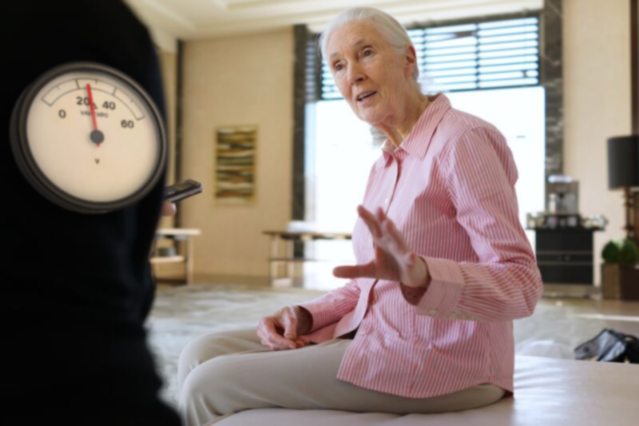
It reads 25; V
